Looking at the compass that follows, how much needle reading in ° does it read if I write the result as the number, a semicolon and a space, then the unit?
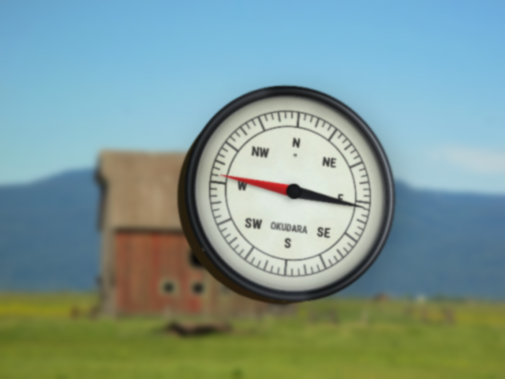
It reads 275; °
